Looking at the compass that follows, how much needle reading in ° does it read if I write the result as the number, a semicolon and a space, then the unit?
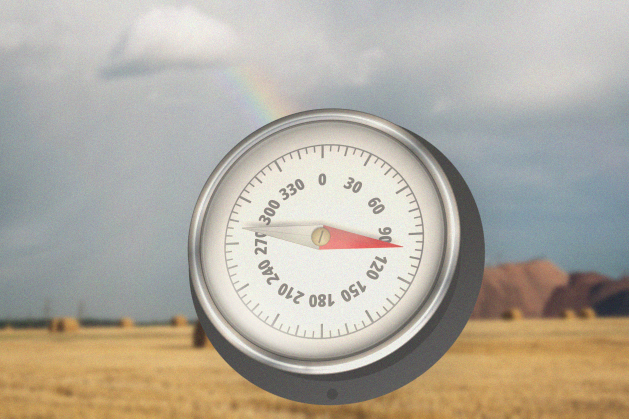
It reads 100; °
